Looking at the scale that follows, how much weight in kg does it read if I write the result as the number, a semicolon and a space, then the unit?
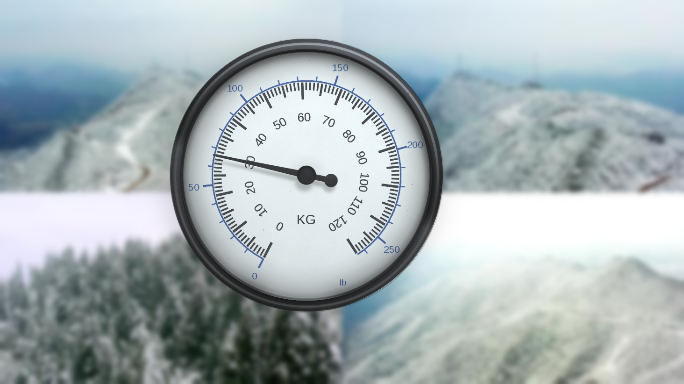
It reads 30; kg
